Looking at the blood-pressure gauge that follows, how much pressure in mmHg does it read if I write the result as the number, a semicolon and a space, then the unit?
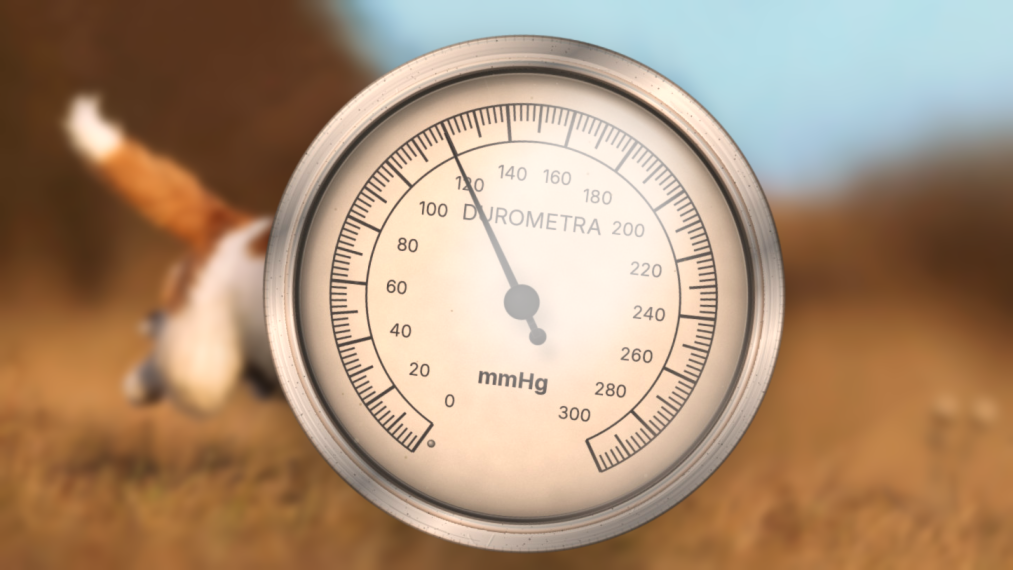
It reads 120; mmHg
